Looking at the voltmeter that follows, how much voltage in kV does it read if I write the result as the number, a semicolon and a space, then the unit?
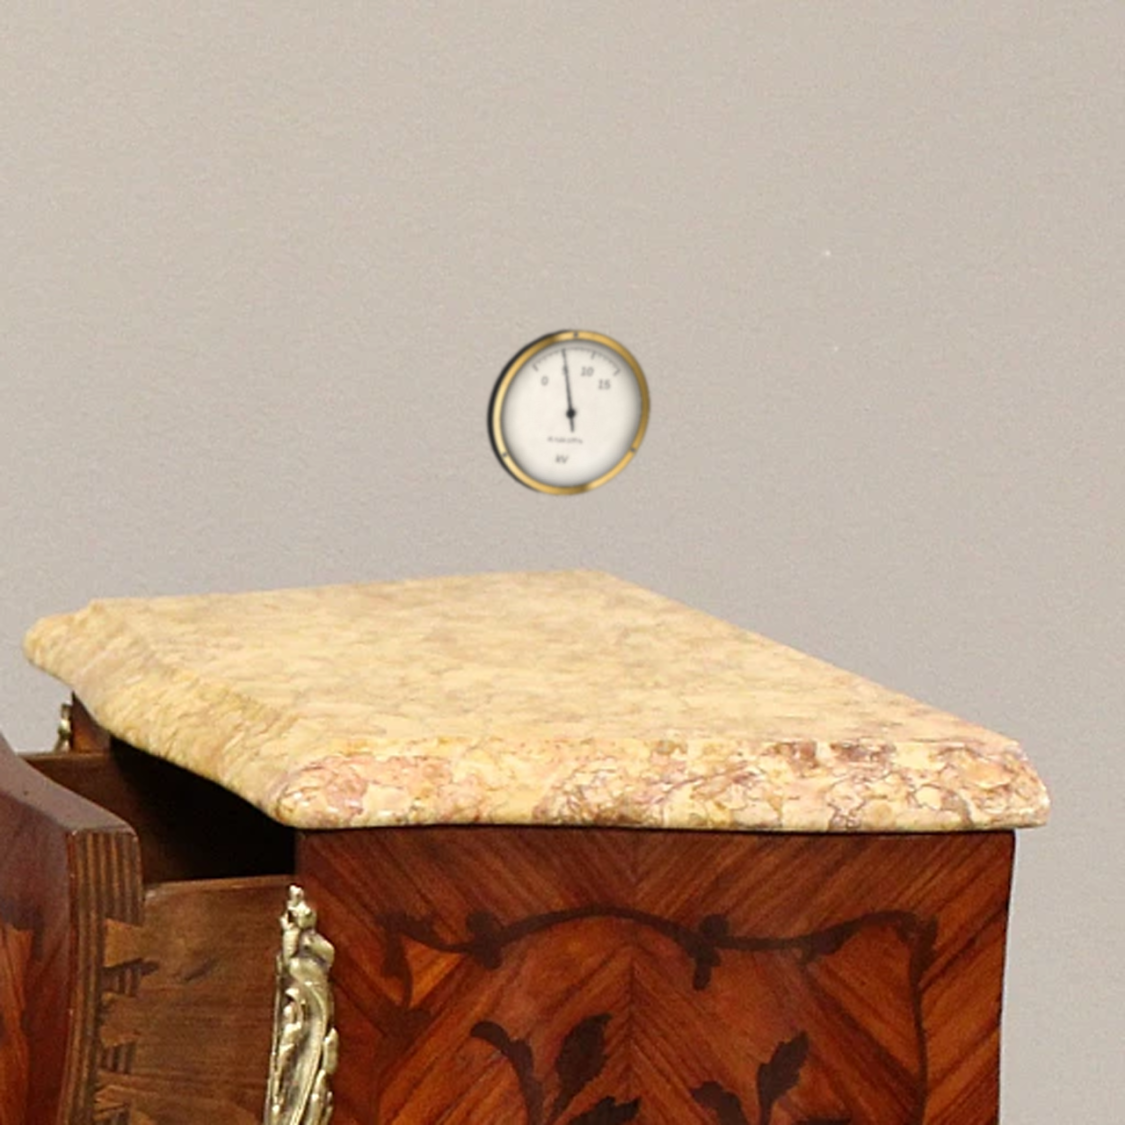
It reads 5; kV
